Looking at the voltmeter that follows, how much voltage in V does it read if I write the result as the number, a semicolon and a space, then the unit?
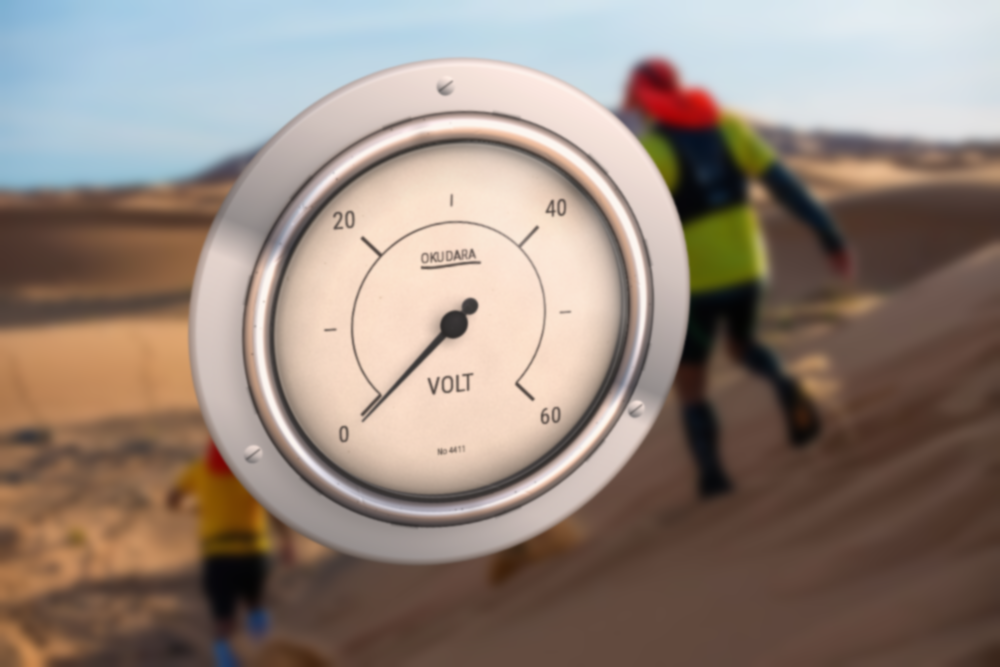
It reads 0; V
